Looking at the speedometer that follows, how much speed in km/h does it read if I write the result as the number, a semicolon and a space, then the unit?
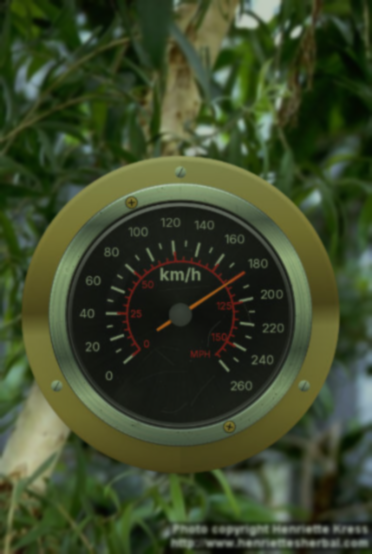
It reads 180; km/h
